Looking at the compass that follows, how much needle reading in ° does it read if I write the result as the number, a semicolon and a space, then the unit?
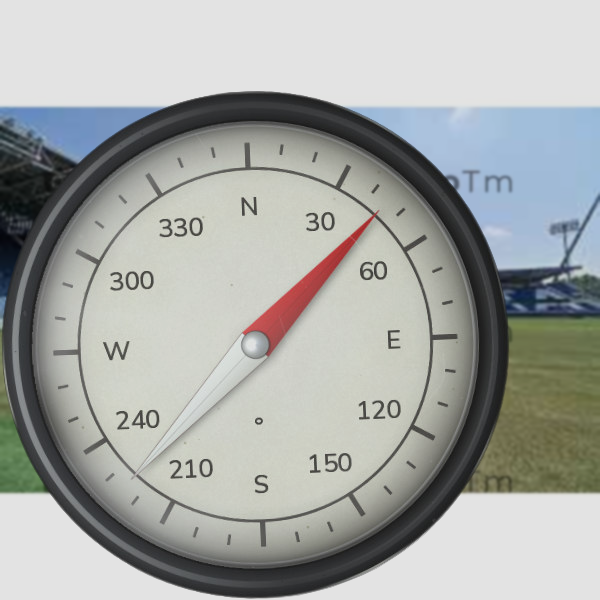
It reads 45; °
